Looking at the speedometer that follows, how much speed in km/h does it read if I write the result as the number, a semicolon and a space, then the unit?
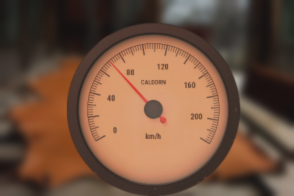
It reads 70; km/h
